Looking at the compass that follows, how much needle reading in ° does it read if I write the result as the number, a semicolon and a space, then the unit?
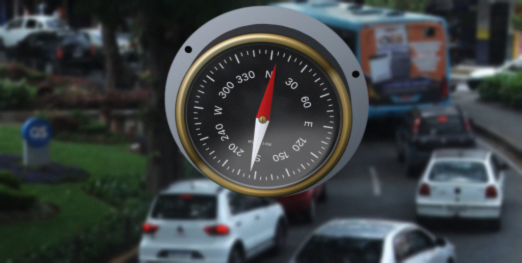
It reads 5; °
